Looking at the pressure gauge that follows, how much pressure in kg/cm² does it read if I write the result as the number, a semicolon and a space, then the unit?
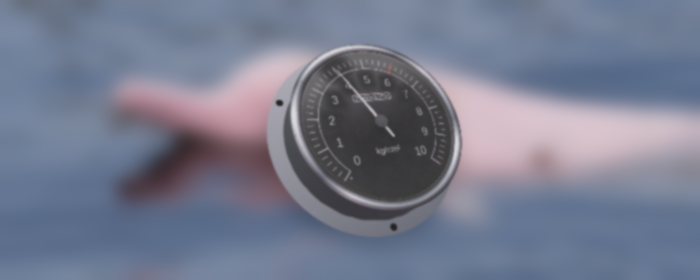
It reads 4; kg/cm²
